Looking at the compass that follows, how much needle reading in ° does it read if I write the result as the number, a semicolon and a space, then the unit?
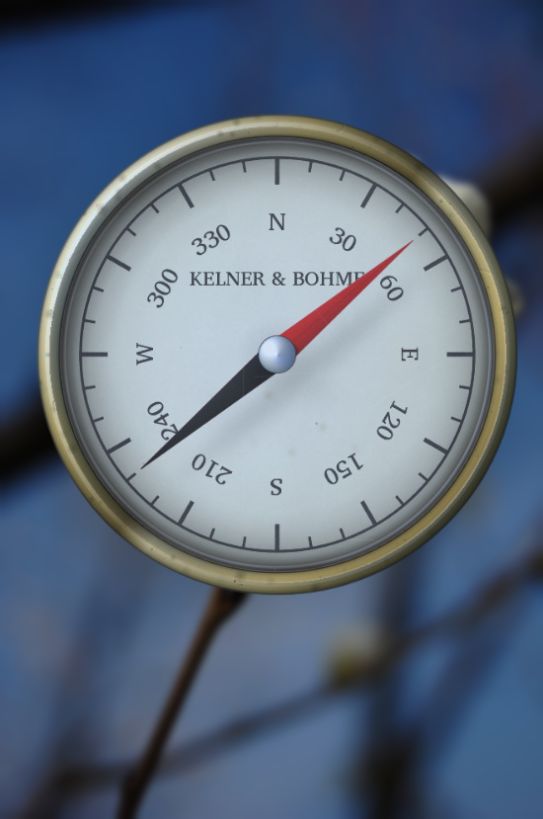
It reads 50; °
